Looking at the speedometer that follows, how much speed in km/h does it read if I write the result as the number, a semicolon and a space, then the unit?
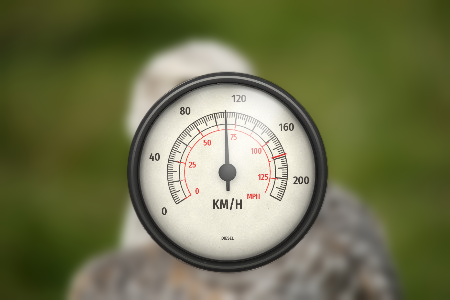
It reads 110; km/h
